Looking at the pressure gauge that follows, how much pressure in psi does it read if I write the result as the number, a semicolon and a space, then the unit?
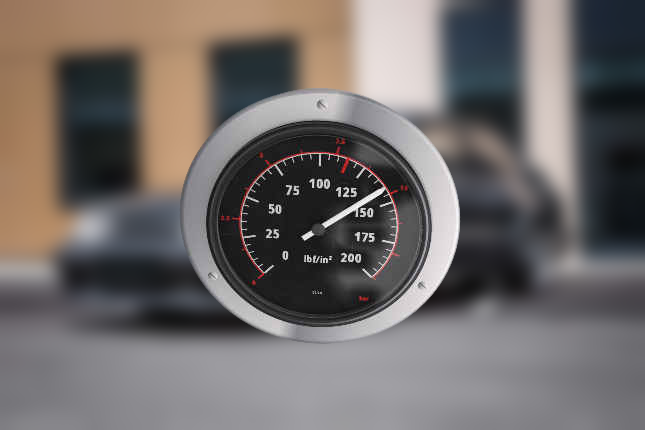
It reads 140; psi
